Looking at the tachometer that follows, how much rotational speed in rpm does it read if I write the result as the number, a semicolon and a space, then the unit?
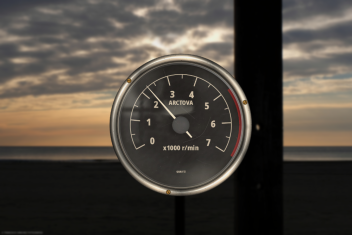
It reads 2250; rpm
